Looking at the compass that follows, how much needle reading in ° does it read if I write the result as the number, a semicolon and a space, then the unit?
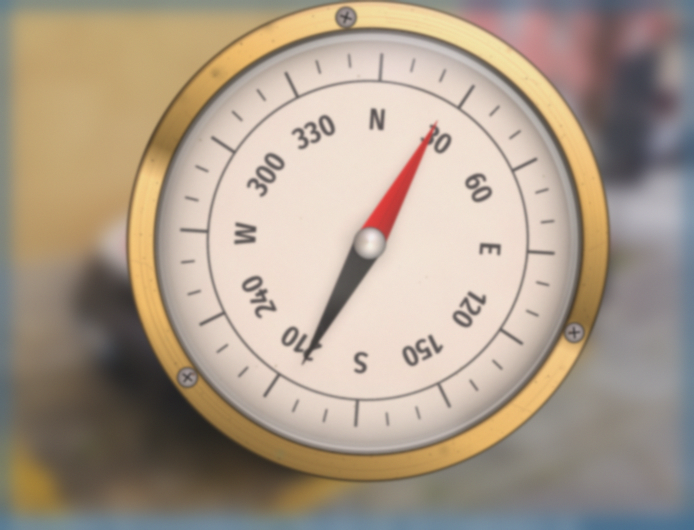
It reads 25; °
